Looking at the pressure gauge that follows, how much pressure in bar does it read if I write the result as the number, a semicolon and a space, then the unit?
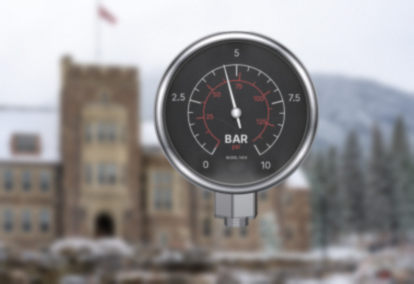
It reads 4.5; bar
